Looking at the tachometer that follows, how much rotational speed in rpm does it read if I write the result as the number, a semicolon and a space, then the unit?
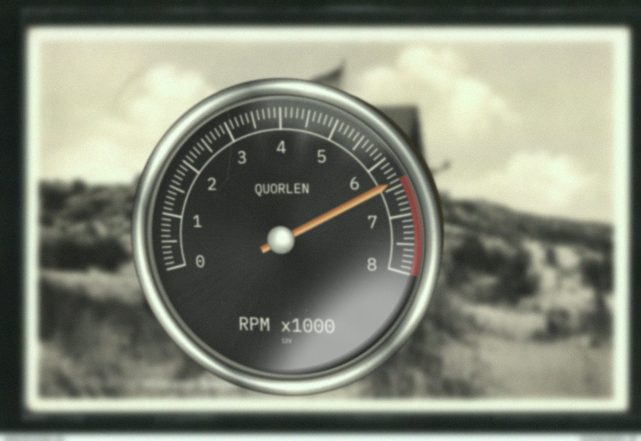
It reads 6400; rpm
